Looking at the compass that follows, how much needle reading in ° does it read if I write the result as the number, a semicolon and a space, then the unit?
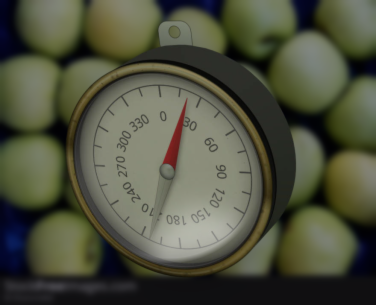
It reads 22.5; °
